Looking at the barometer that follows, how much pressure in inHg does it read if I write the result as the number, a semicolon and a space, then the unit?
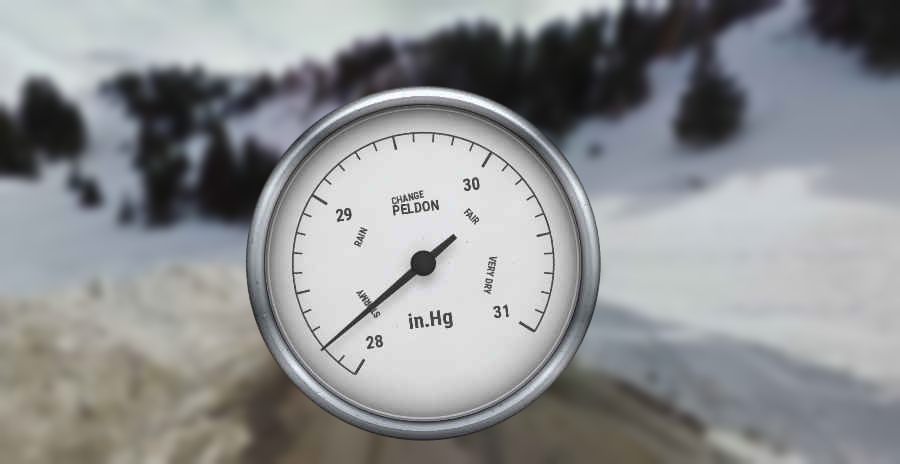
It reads 28.2; inHg
